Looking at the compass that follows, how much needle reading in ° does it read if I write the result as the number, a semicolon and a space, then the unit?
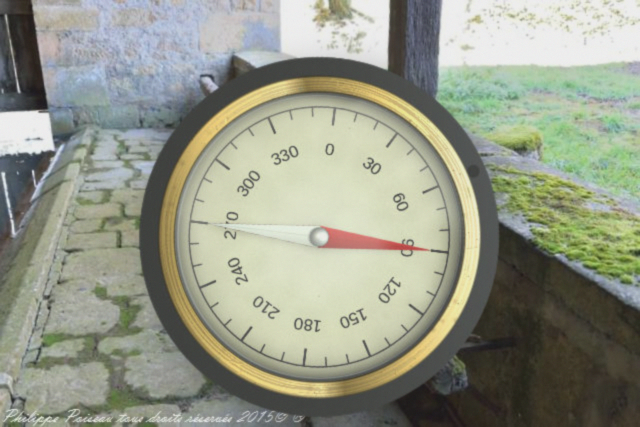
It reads 90; °
